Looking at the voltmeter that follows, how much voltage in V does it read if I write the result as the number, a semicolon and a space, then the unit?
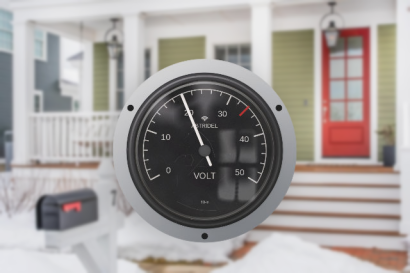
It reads 20; V
